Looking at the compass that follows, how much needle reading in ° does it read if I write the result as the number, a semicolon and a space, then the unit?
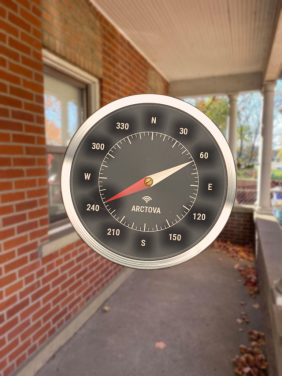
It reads 240; °
